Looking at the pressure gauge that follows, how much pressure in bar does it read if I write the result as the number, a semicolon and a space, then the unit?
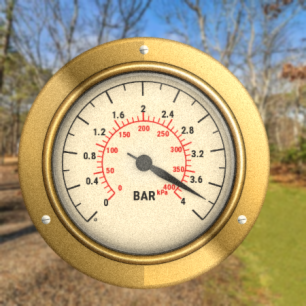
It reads 3.8; bar
